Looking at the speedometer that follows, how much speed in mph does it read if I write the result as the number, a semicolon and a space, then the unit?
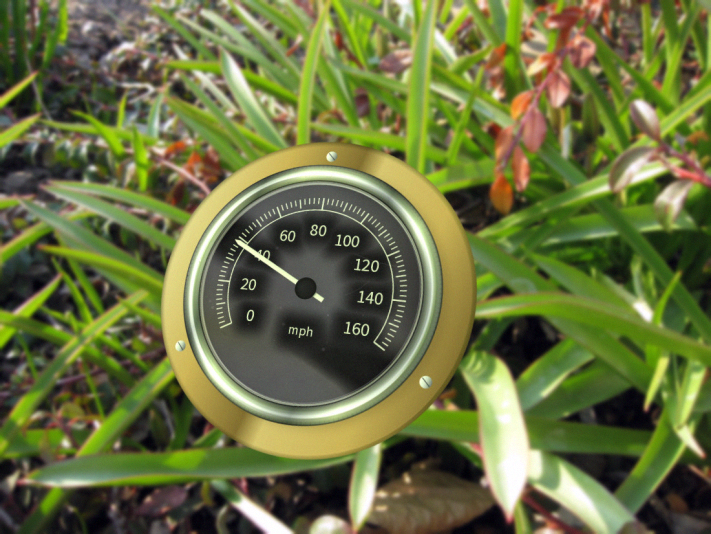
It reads 38; mph
